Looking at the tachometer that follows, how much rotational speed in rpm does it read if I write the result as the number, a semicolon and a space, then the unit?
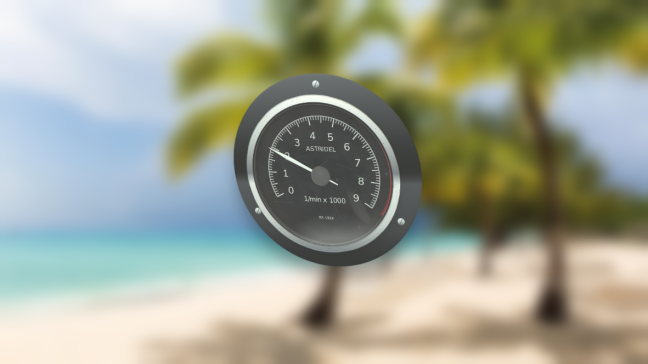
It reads 2000; rpm
